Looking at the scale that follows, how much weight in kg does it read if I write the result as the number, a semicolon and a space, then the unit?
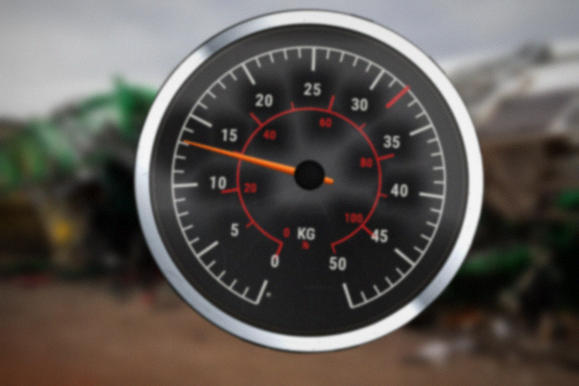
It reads 13; kg
